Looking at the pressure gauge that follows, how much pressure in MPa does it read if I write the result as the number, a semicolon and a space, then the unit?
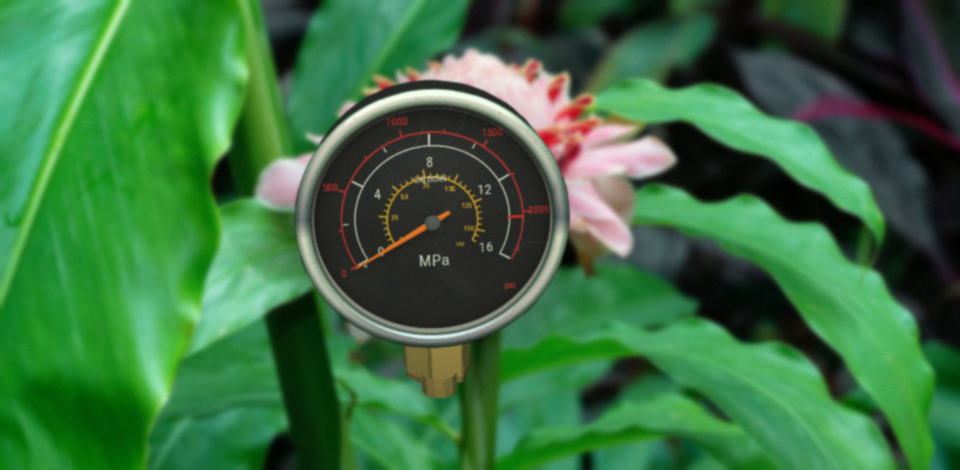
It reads 0; MPa
